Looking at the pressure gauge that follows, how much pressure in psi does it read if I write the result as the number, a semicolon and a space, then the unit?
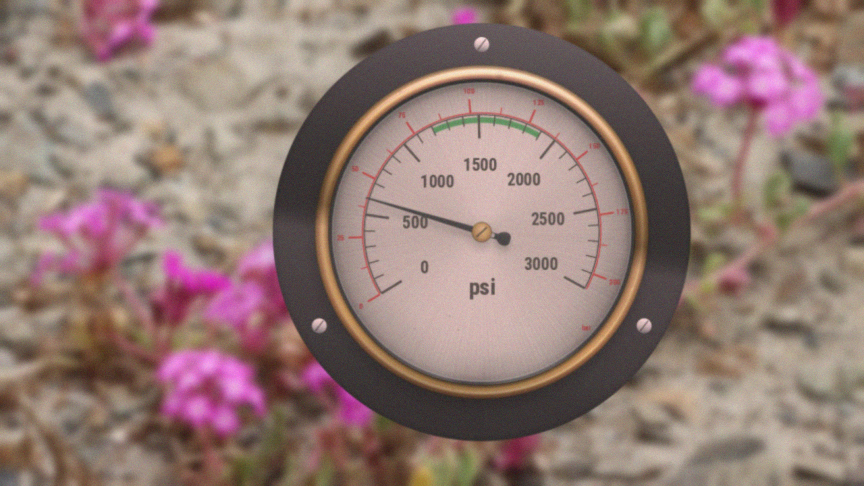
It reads 600; psi
